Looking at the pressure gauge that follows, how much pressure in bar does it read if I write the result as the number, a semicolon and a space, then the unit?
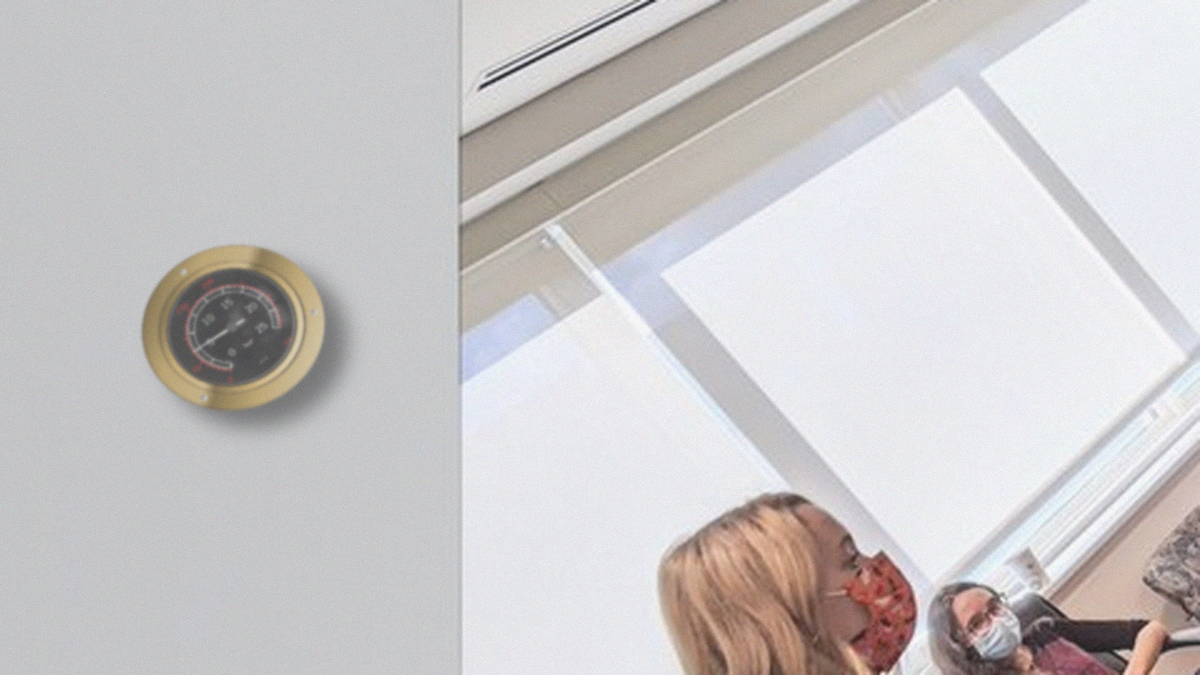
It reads 5; bar
